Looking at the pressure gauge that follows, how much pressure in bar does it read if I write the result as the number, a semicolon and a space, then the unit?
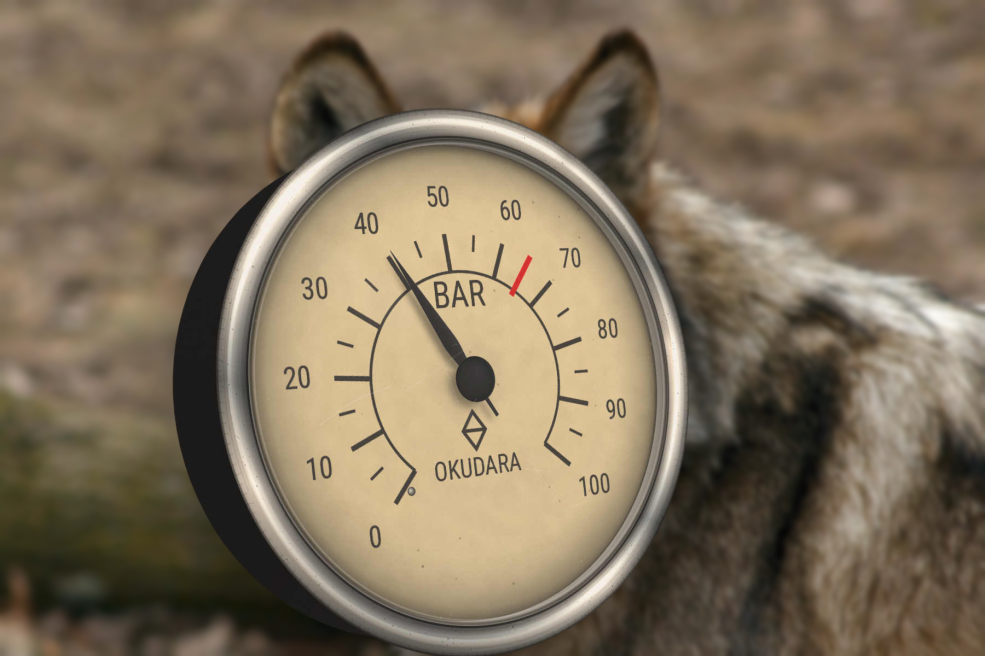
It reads 40; bar
